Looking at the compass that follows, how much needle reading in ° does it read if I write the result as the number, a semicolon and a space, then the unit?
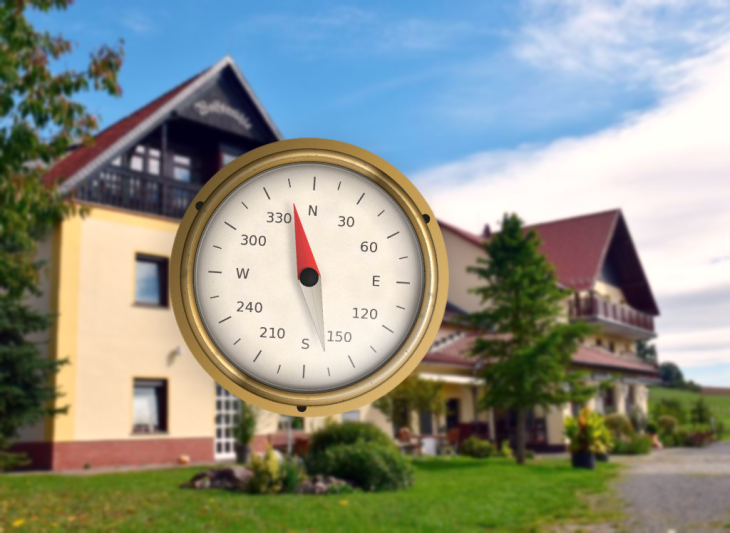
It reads 345; °
